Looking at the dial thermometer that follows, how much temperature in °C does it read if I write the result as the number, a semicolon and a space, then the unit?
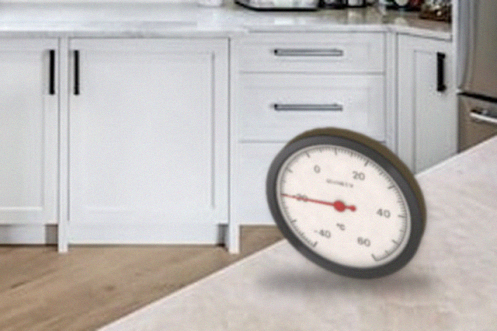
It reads -20; °C
